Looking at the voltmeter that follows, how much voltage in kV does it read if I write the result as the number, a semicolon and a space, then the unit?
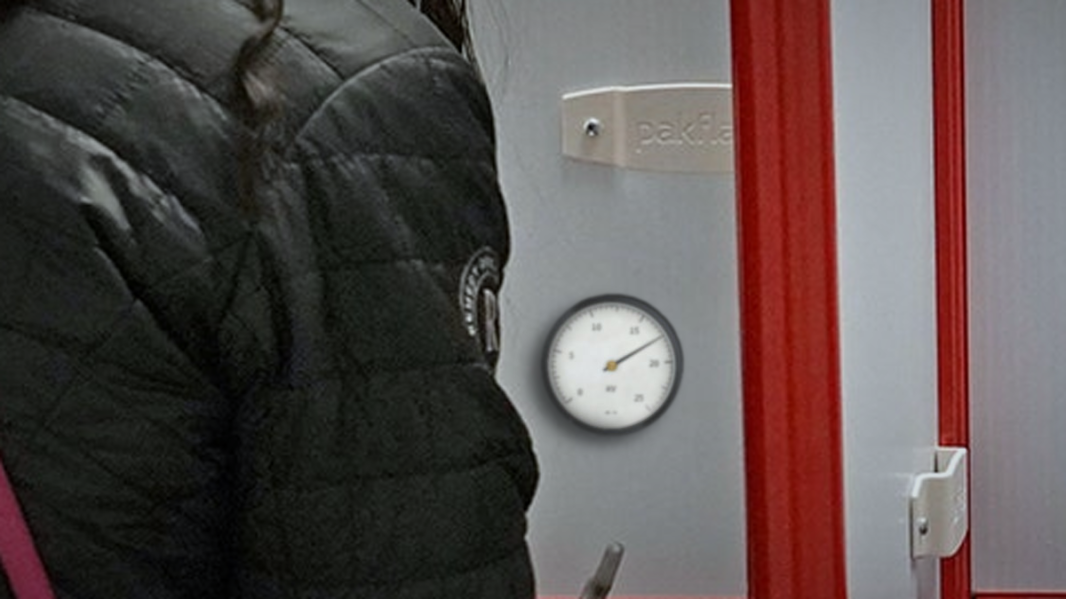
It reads 17.5; kV
